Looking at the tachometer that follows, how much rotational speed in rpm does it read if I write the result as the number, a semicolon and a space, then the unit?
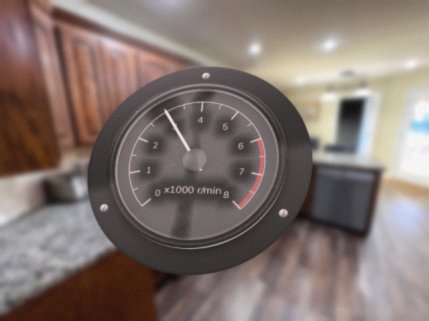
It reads 3000; rpm
